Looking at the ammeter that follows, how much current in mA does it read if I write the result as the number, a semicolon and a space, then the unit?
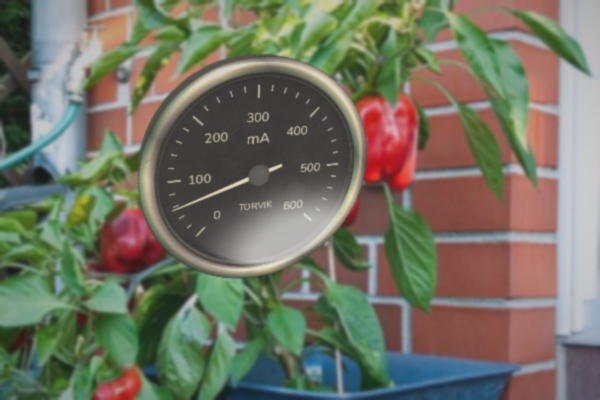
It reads 60; mA
